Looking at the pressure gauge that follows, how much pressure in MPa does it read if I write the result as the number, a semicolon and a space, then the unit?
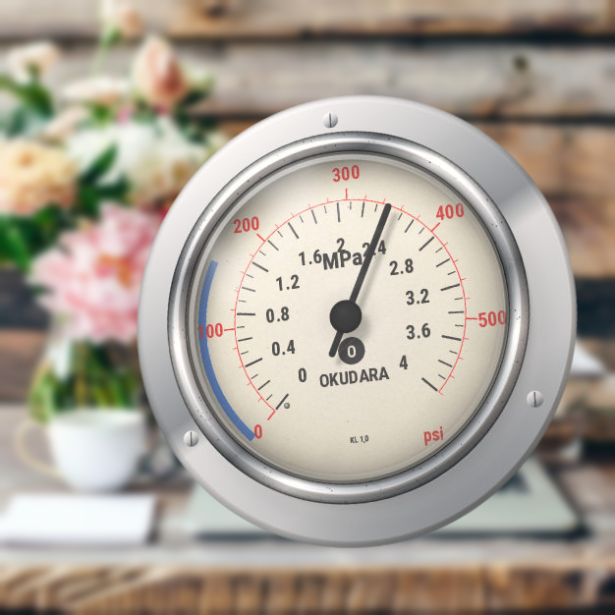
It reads 2.4; MPa
